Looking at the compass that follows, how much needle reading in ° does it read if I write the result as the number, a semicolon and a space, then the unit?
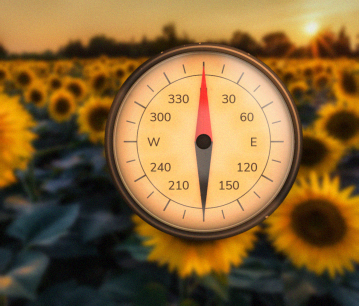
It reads 0; °
